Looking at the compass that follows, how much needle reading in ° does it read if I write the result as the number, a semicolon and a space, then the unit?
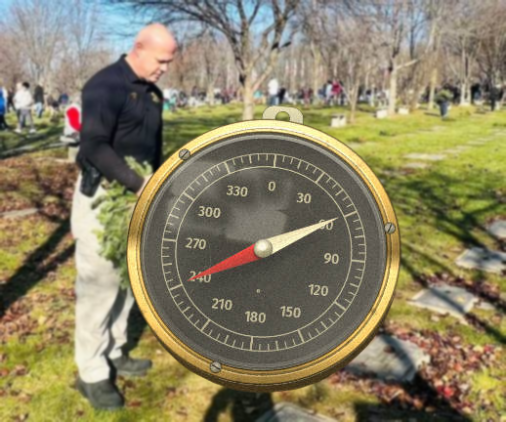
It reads 240; °
